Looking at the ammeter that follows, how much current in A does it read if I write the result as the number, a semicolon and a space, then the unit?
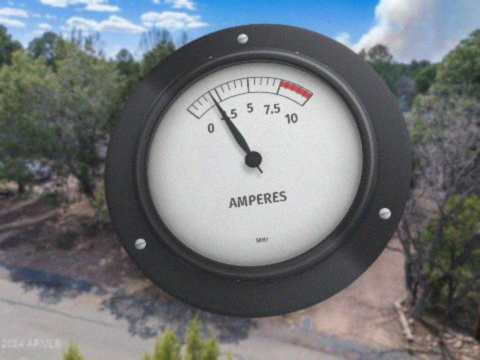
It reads 2; A
